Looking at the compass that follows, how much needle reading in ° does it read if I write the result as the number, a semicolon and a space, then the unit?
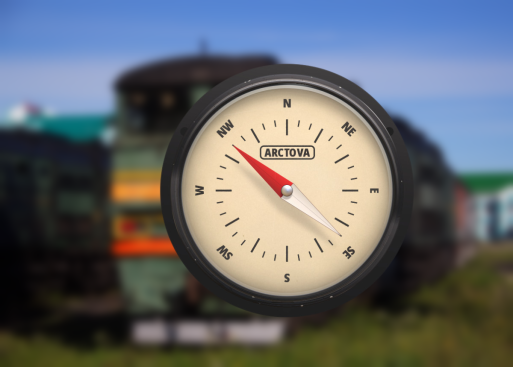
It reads 310; °
